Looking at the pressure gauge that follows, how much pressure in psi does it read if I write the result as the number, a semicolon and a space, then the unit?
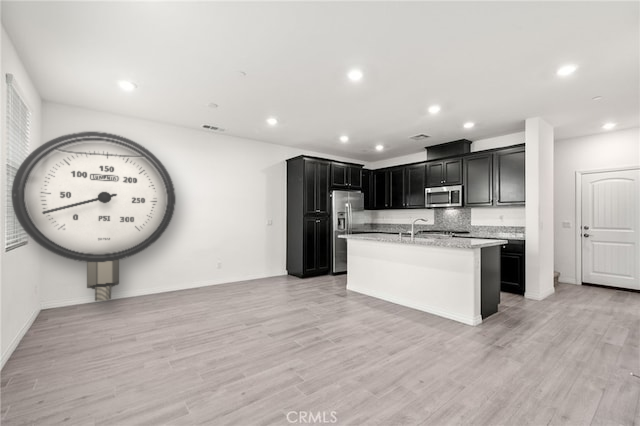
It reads 25; psi
